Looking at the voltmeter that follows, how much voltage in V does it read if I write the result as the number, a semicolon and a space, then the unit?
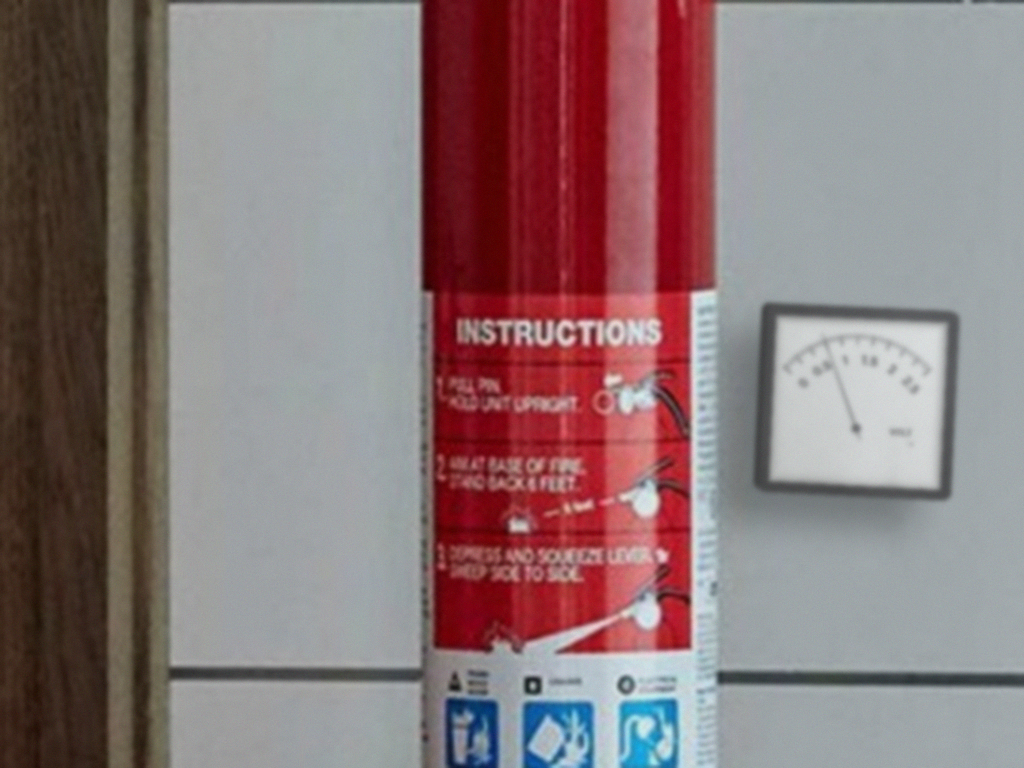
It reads 0.75; V
